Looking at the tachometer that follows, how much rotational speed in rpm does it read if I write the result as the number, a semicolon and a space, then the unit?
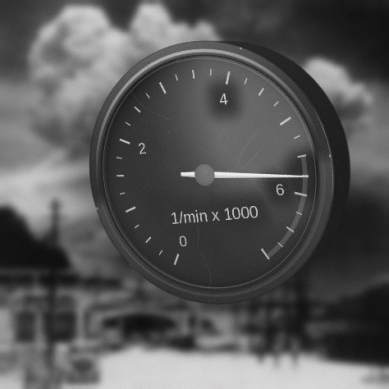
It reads 5750; rpm
